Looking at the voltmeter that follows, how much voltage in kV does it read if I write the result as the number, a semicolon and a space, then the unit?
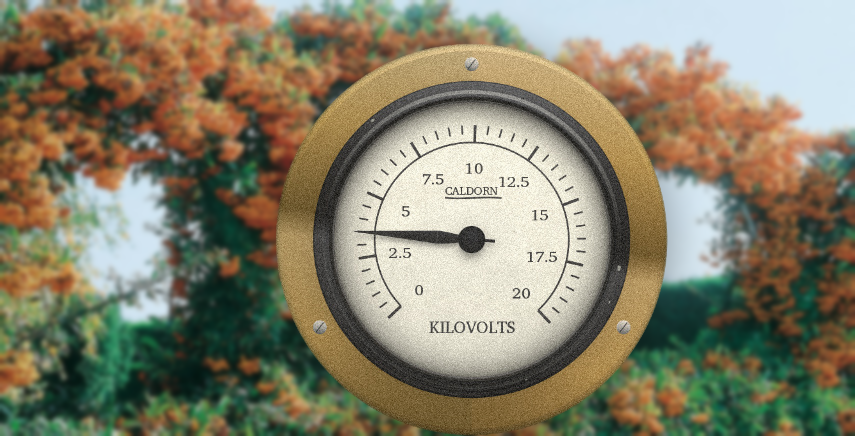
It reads 3.5; kV
